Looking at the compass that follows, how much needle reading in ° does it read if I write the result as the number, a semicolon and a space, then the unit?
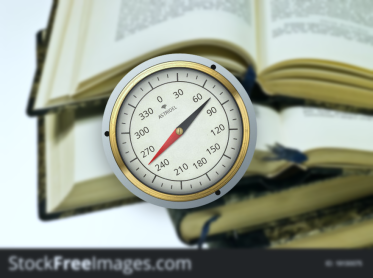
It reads 255; °
